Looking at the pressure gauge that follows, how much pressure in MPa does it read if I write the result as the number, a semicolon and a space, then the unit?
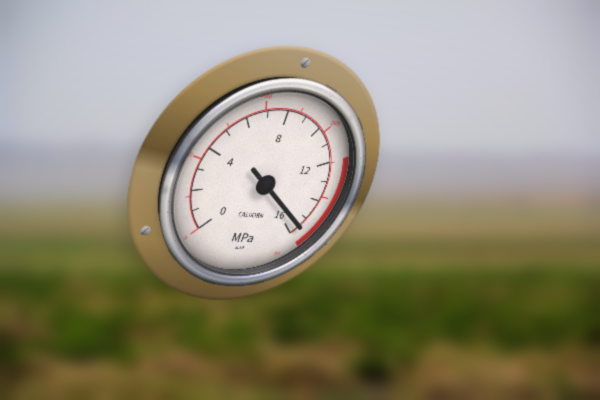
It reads 15.5; MPa
